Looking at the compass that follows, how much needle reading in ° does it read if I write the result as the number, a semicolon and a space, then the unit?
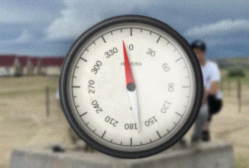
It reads 350; °
